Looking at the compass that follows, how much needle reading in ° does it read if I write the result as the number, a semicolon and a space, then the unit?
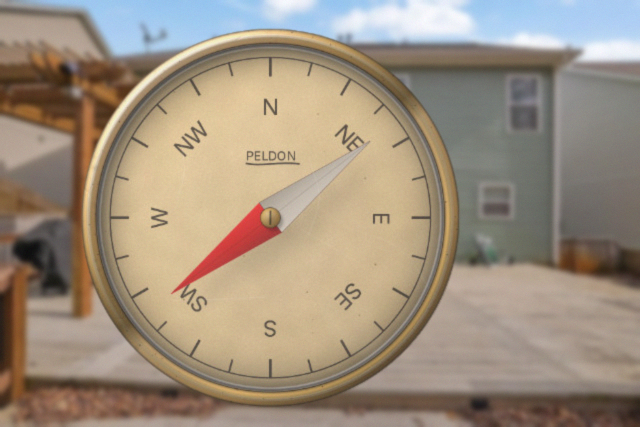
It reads 232.5; °
